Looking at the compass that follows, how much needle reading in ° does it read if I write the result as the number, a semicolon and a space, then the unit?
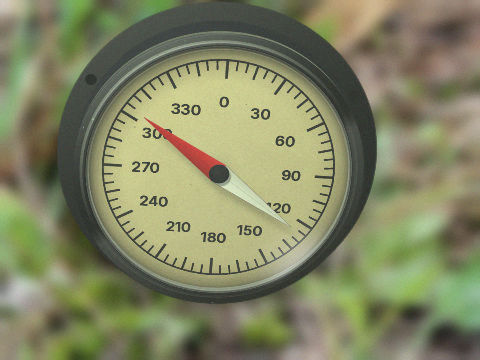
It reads 305; °
